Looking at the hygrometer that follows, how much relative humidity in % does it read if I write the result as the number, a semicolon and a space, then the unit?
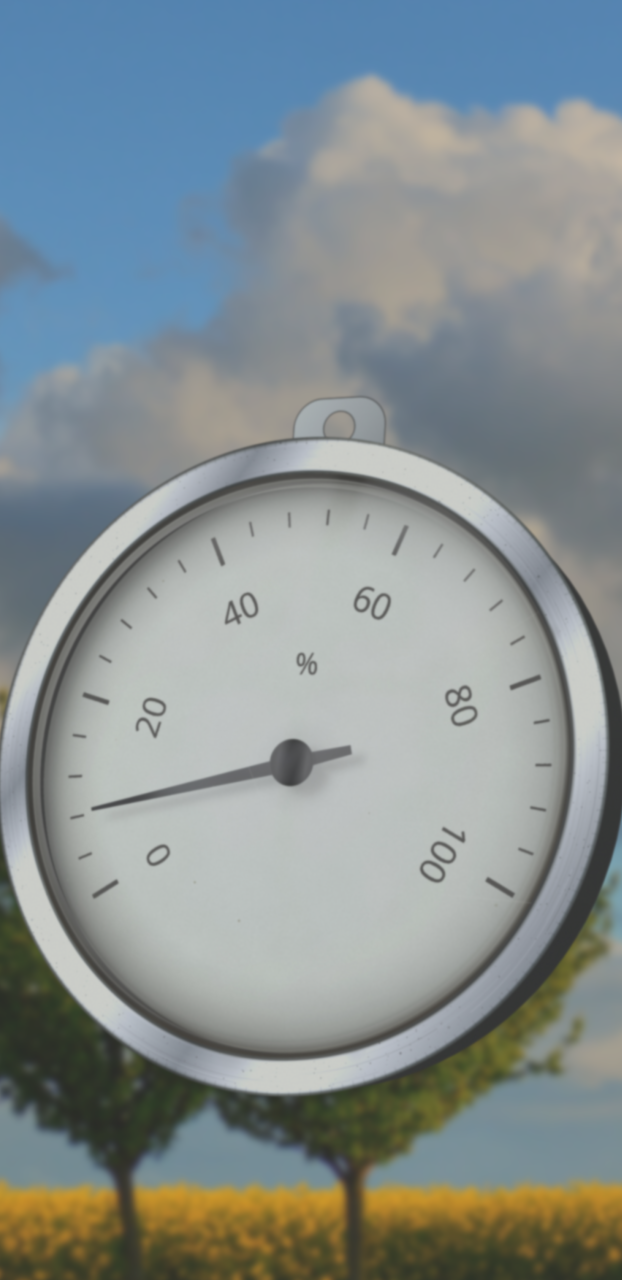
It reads 8; %
